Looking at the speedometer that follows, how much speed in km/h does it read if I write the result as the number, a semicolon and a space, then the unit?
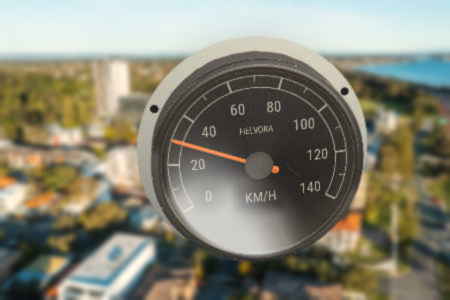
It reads 30; km/h
